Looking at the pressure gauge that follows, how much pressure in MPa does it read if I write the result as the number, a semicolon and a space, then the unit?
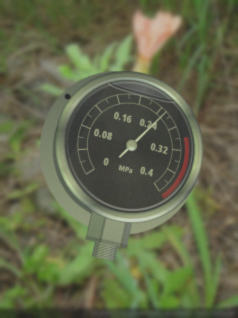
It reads 0.25; MPa
